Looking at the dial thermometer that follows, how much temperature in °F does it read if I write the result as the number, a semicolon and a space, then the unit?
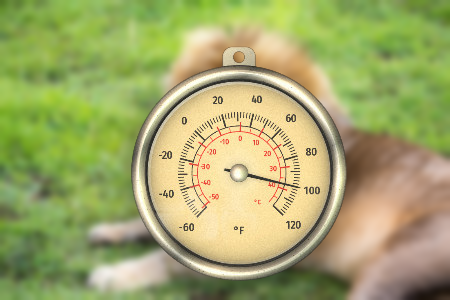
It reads 100; °F
